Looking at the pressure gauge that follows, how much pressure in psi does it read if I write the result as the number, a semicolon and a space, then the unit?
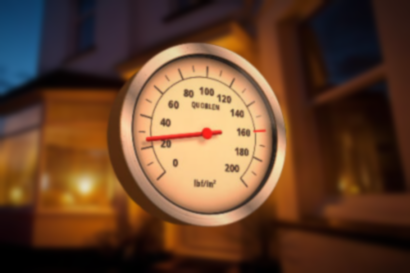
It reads 25; psi
